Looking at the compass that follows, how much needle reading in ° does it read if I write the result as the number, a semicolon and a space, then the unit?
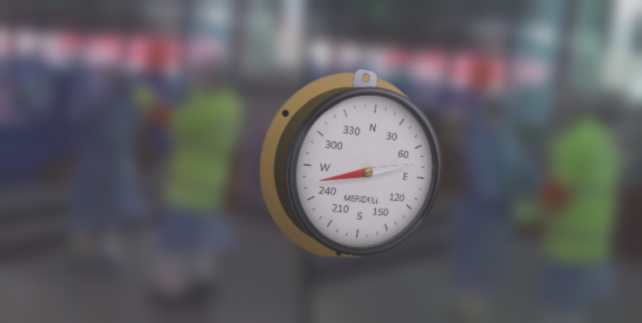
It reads 255; °
